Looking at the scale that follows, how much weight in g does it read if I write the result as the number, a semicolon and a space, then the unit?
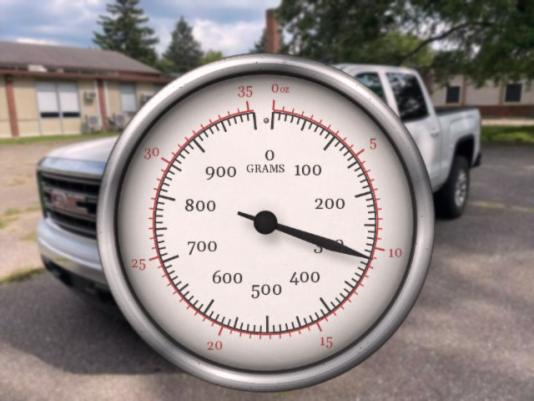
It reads 300; g
